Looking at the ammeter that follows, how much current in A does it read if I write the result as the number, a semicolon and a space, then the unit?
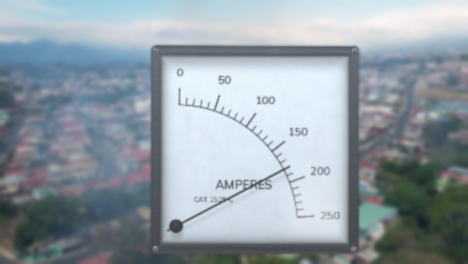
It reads 180; A
